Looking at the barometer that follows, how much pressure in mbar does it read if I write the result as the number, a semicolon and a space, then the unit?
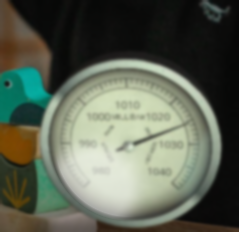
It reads 1025; mbar
